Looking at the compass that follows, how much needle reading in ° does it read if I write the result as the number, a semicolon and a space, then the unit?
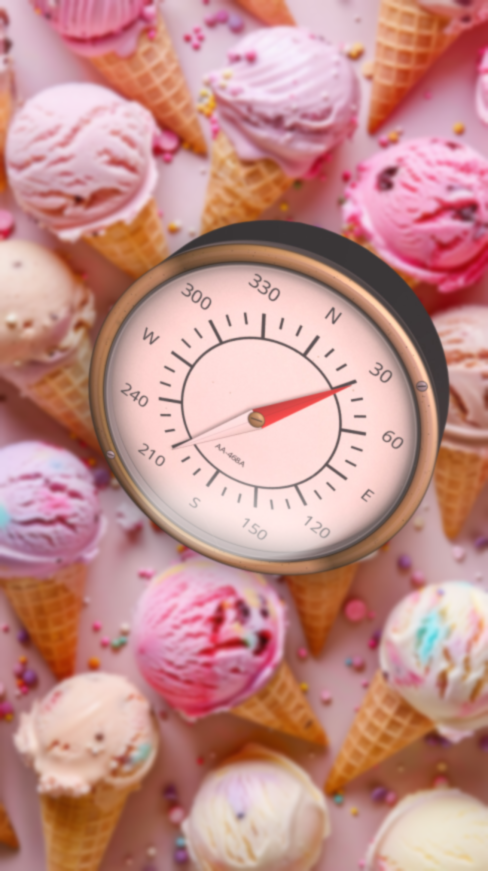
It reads 30; °
